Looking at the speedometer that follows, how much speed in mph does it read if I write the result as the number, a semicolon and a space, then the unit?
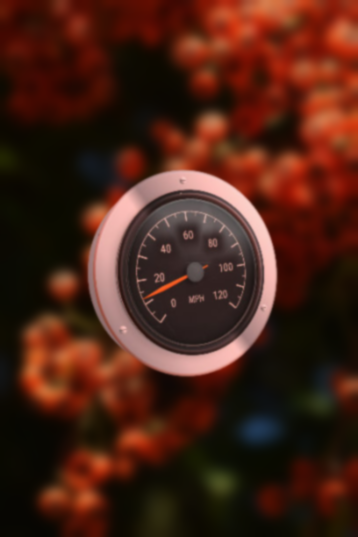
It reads 12.5; mph
